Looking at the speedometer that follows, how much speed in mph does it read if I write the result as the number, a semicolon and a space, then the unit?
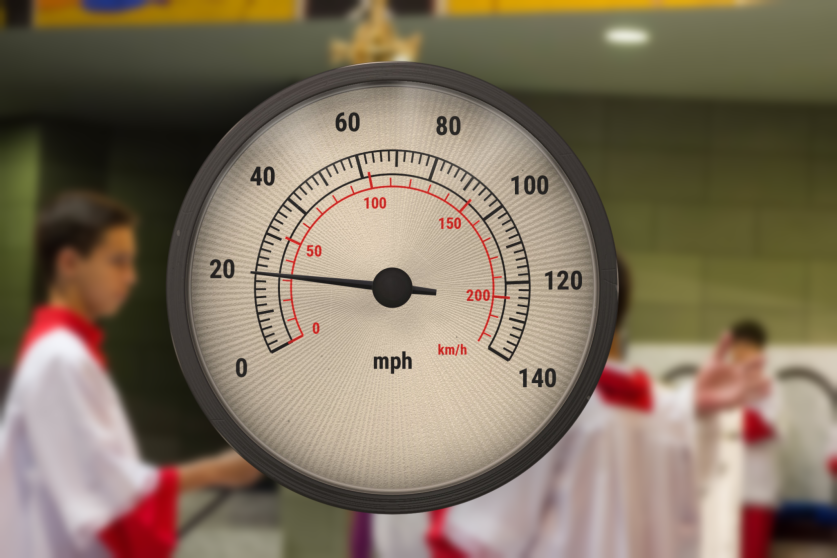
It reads 20; mph
